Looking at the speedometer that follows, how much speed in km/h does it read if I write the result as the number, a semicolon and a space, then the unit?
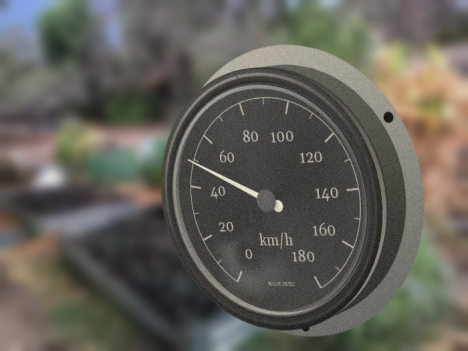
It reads 50; km/h
